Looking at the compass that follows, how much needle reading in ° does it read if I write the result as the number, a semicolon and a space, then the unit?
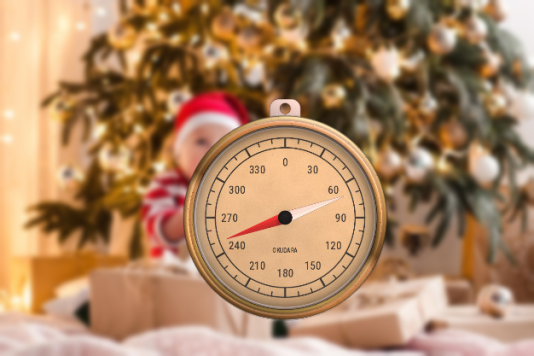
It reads 250; °
